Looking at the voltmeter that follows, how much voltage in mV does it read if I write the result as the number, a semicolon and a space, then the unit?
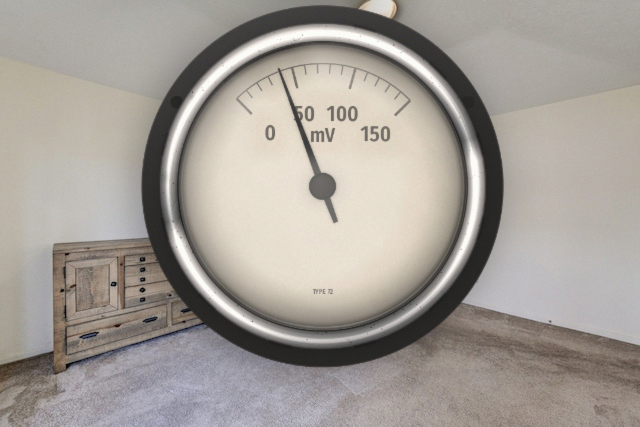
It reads 40; mV
